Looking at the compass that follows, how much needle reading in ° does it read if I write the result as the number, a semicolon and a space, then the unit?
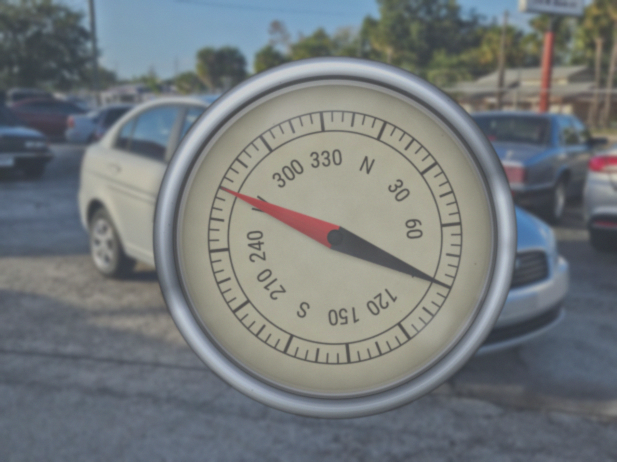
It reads 270; °
